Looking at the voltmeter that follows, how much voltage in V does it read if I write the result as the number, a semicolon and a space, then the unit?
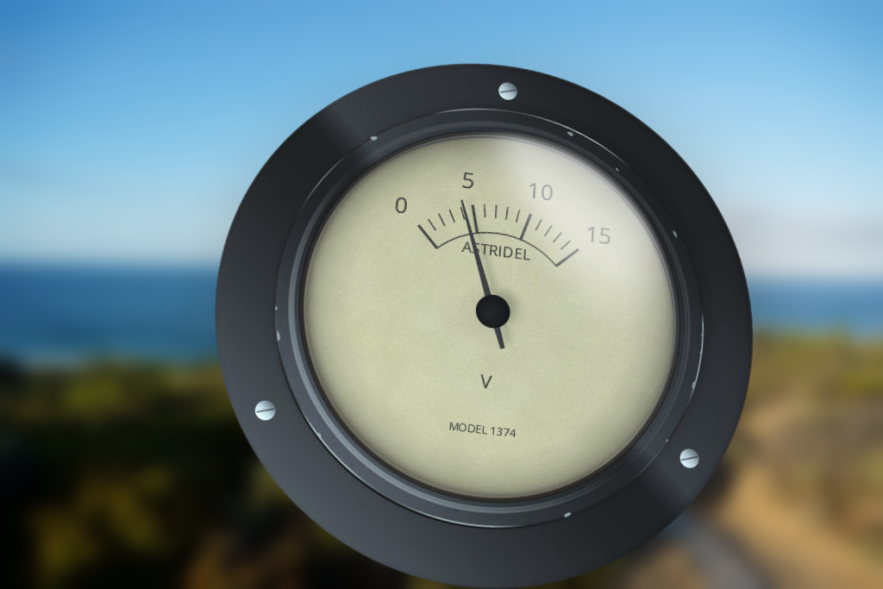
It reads 4; V
